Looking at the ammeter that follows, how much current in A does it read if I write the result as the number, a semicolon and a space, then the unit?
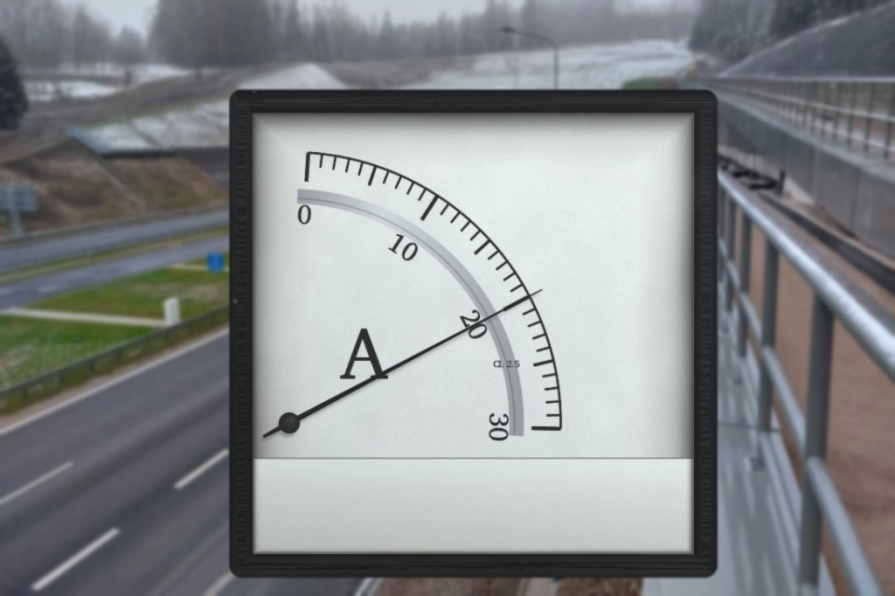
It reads 20; A
